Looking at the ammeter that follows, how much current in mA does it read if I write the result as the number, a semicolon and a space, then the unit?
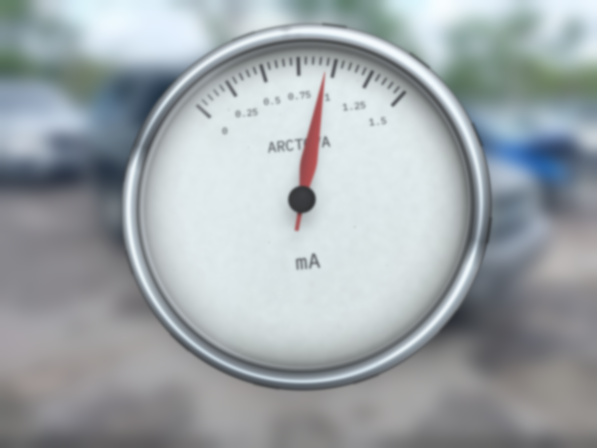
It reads 0.95; mA
